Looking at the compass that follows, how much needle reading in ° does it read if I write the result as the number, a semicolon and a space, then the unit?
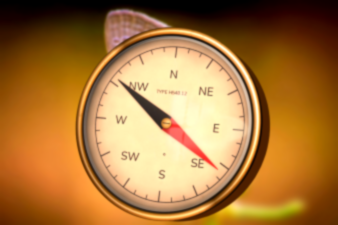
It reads 125; °
